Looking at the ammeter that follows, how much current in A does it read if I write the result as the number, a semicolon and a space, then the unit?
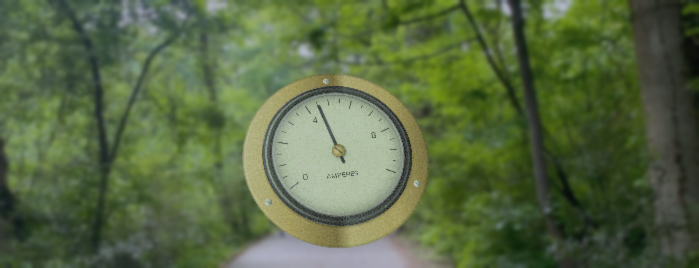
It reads 4.5; A
